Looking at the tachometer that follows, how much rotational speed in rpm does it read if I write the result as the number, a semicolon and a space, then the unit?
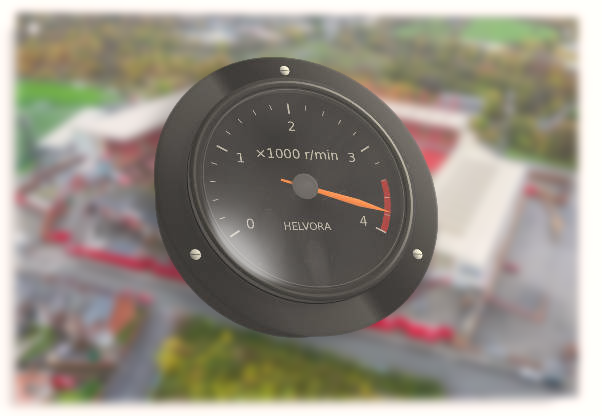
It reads 3800; rpm
